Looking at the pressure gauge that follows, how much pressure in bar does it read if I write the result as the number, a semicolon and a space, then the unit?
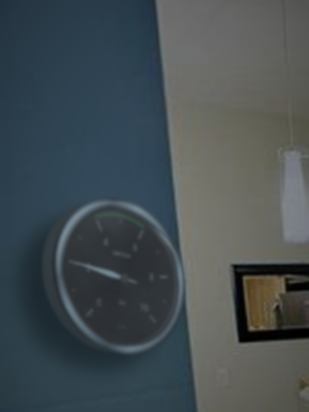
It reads 2; bar
